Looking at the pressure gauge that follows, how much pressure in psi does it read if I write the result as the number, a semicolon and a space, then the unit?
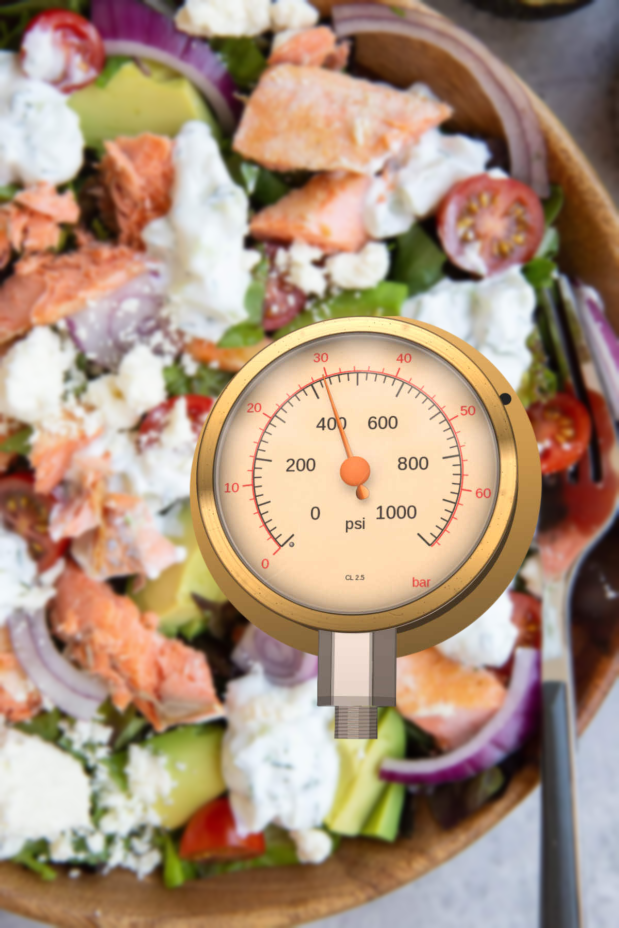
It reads 430; psi
